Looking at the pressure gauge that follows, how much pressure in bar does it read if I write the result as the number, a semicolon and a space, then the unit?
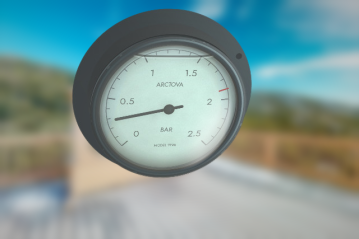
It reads 0.3; bar
